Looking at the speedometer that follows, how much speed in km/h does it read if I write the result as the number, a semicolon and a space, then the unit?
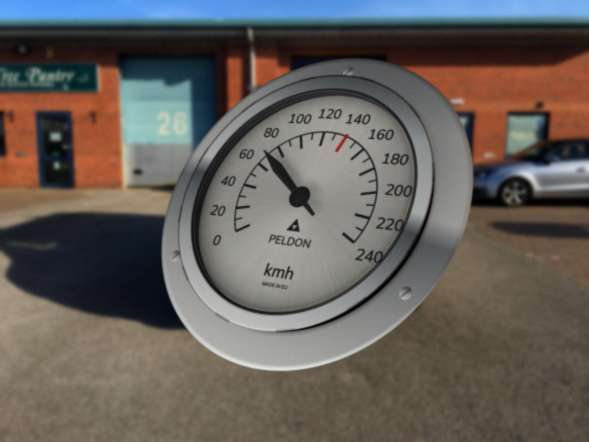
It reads 70; km/h
